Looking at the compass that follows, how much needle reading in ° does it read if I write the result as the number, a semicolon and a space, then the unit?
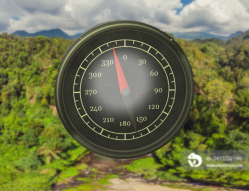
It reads 345; °
